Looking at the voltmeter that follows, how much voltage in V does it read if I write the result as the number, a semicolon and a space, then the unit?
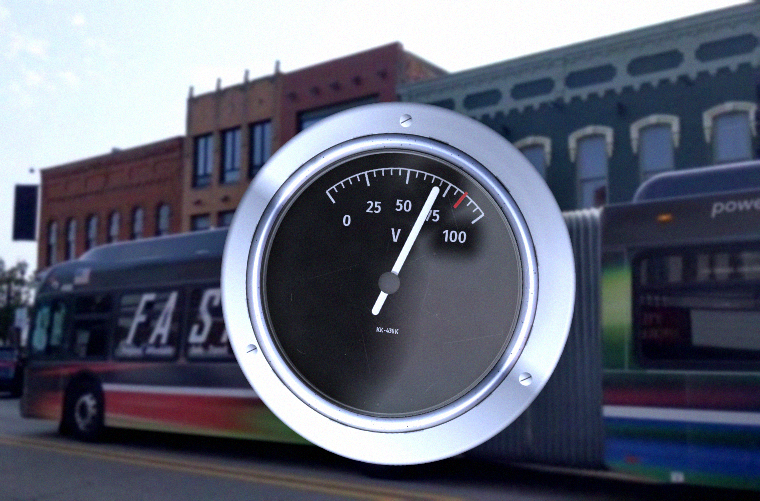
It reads 70; V
